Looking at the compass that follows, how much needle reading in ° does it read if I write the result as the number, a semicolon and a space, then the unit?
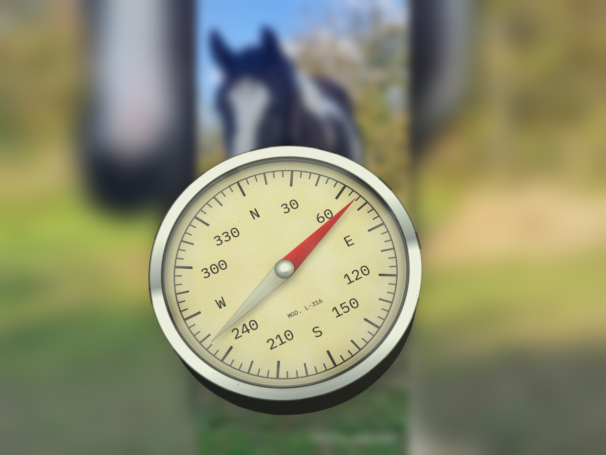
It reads 70; °
